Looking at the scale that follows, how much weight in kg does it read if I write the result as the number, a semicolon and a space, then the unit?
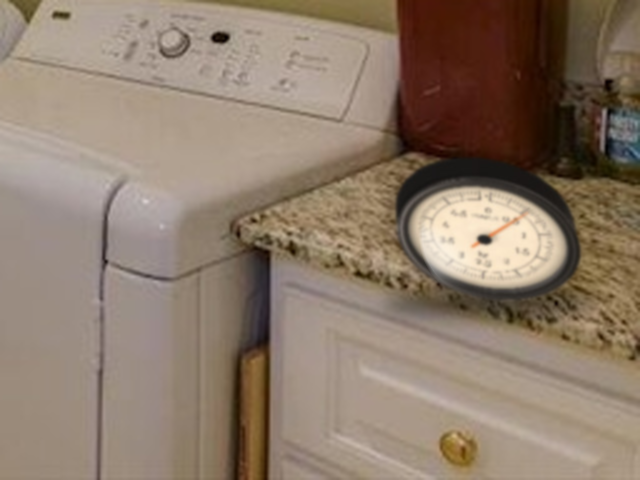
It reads 0.5; kg
